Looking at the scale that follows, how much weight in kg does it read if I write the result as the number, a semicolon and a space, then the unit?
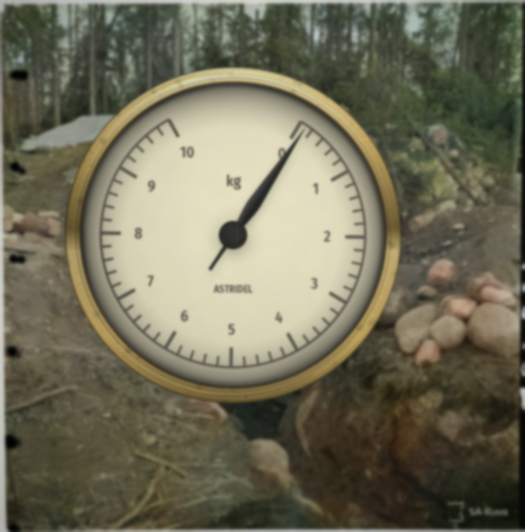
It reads 0.1; kg
